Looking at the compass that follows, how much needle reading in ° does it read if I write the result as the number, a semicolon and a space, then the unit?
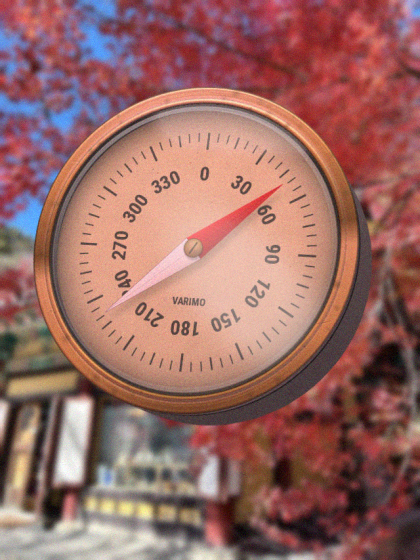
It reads 50; °
